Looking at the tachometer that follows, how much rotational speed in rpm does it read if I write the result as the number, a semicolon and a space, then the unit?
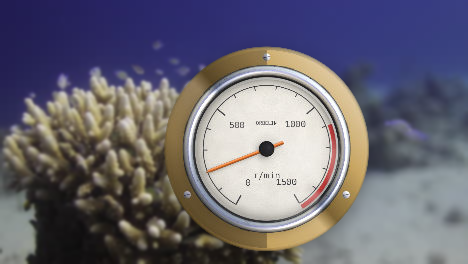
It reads 200; rpm
